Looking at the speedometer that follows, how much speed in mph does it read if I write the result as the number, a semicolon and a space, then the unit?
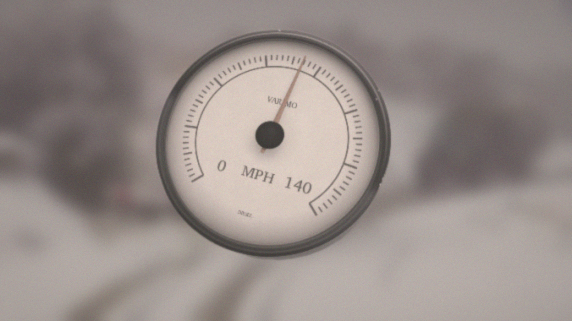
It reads 74; mph
